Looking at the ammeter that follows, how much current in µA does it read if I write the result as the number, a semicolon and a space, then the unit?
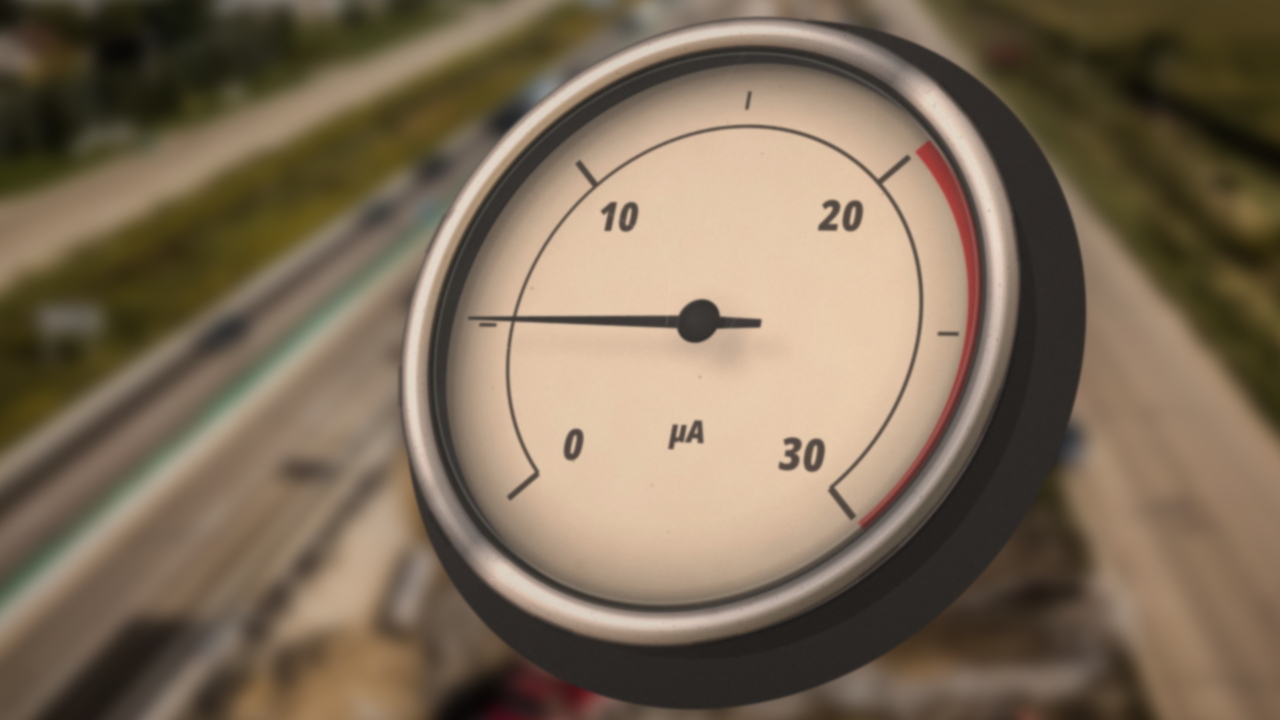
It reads 5; µA
